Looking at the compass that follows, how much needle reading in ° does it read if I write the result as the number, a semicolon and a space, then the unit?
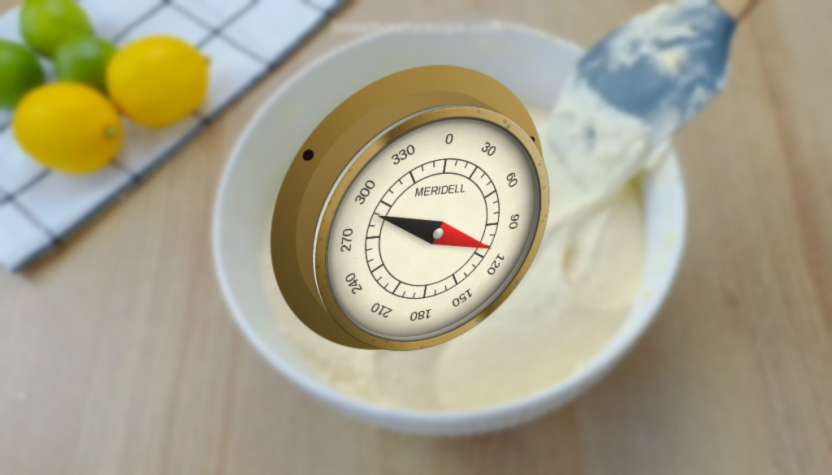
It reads 110; °
